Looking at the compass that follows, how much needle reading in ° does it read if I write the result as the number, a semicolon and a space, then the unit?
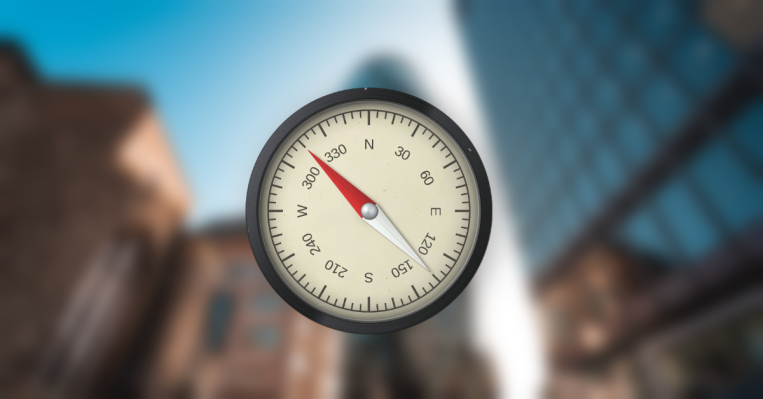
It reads 315; °
